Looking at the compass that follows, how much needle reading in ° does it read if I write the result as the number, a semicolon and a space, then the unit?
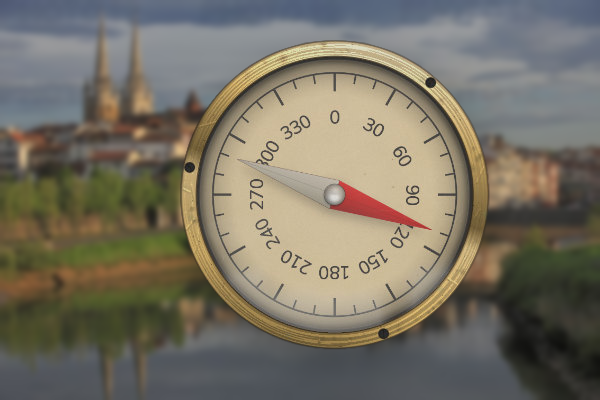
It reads 110; °
